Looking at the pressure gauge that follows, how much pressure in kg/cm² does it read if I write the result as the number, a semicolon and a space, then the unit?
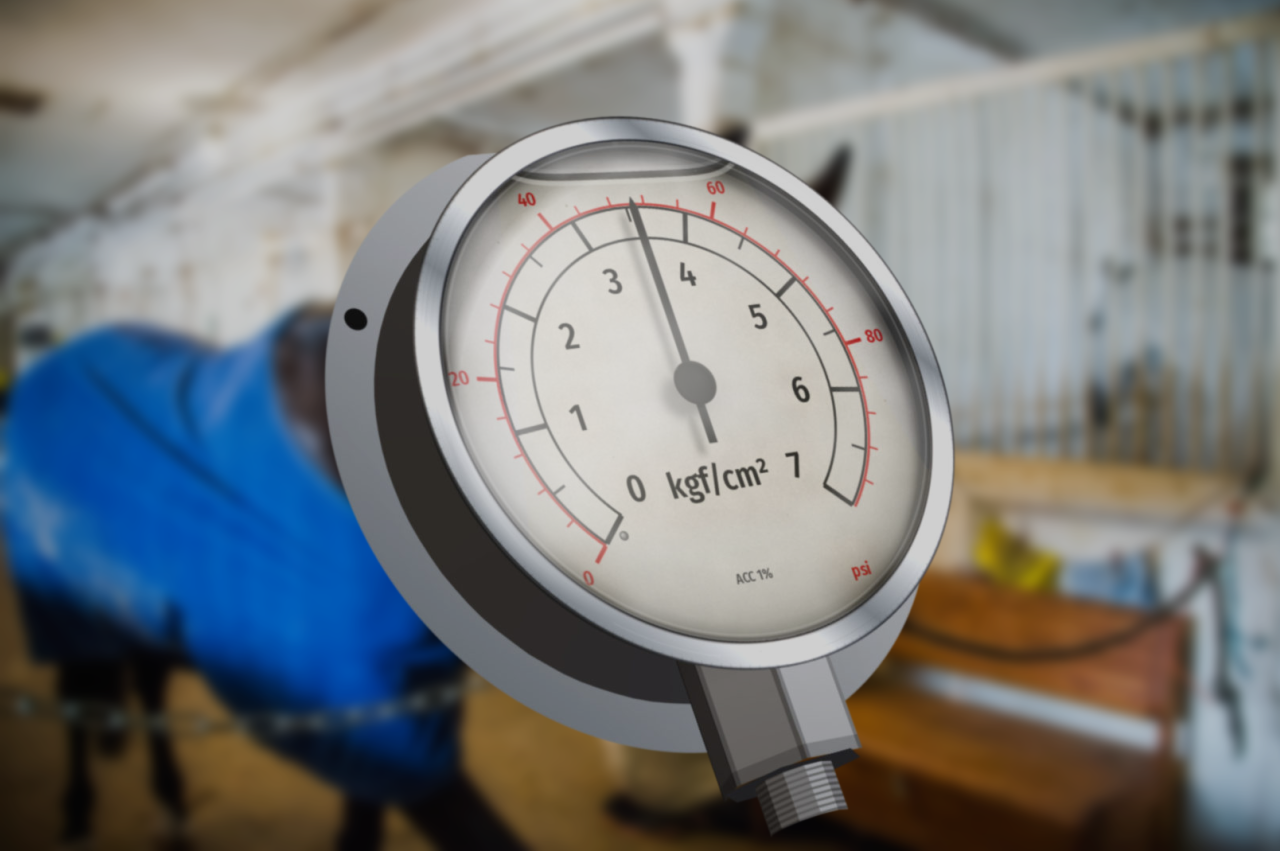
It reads 3.5; kg/cm²
